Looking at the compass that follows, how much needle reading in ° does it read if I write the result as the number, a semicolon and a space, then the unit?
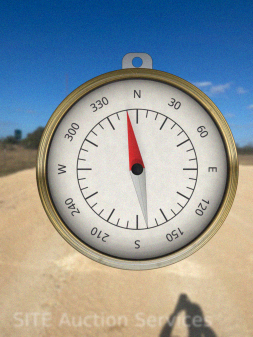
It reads 350; °
